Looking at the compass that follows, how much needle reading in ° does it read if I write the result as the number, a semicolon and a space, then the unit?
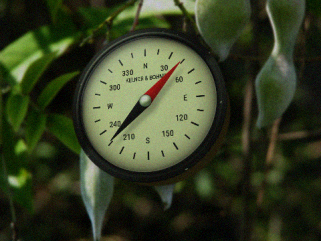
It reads 45; °
